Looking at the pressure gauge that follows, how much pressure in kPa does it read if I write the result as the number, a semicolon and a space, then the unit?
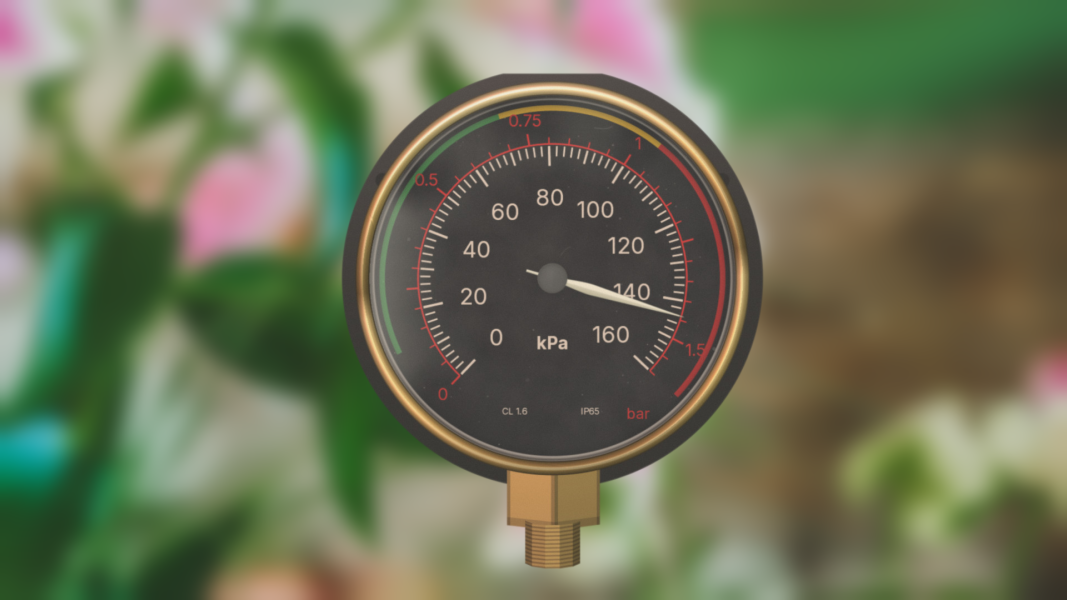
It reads 144; kPa
